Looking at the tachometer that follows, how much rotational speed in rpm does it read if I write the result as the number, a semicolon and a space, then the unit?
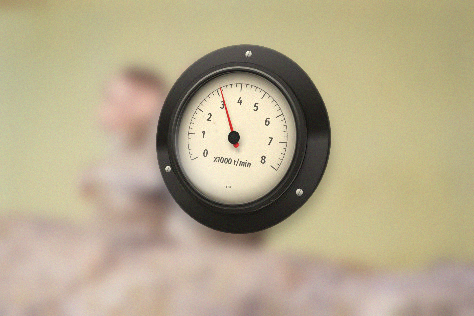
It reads 3200; rpm
